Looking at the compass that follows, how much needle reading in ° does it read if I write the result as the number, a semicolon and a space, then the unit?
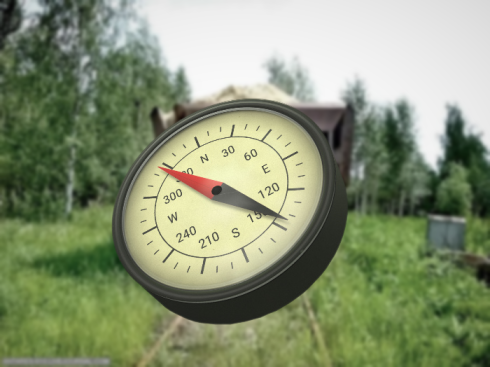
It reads 325; °
